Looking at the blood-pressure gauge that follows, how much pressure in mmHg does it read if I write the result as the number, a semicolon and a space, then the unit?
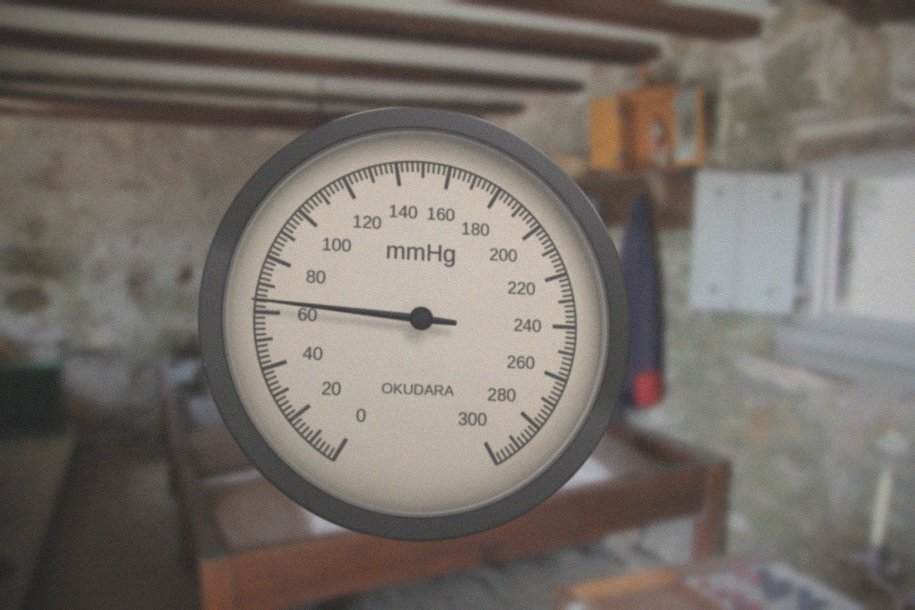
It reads 64; mmHg
